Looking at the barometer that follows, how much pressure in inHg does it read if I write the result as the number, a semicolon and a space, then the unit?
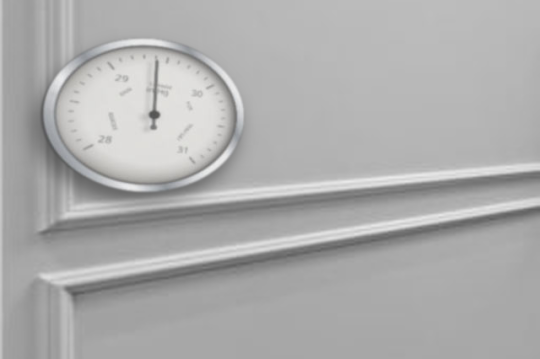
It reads 29.4; inHg
